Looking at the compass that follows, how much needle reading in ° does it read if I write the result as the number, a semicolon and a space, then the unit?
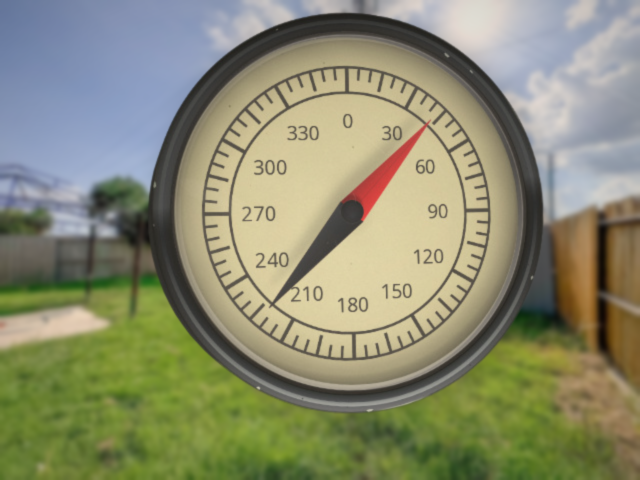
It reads 42.5; °
